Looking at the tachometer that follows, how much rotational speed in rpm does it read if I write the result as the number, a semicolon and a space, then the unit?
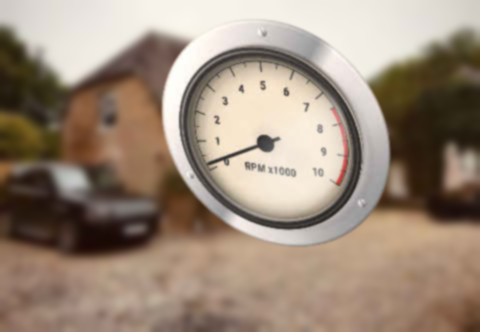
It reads 250; rpm
